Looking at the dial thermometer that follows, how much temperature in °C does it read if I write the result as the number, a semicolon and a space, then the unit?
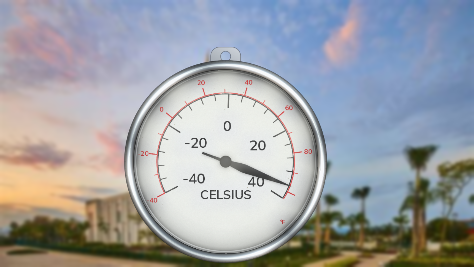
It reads 36; °C
